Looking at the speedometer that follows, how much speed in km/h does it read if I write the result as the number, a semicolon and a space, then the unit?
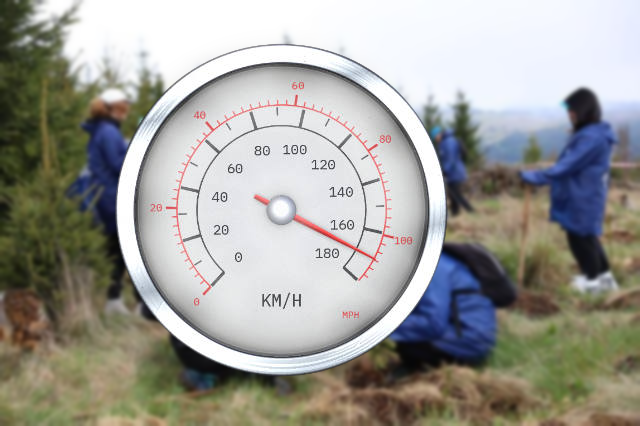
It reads 170; km/h
